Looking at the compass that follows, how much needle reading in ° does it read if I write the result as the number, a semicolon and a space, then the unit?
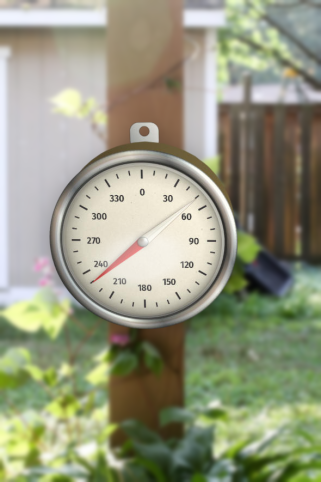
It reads 230; °
